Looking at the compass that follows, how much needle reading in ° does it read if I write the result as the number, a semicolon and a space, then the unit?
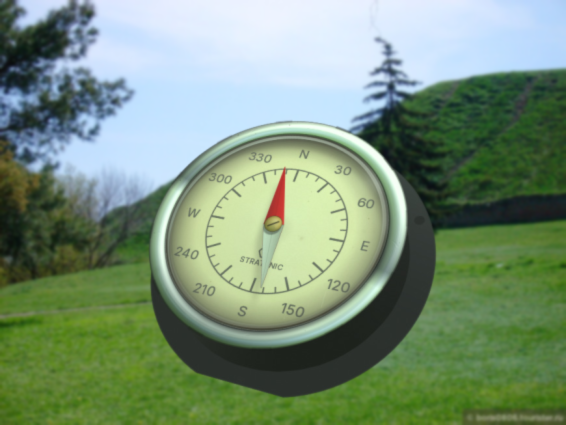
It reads 350; °
